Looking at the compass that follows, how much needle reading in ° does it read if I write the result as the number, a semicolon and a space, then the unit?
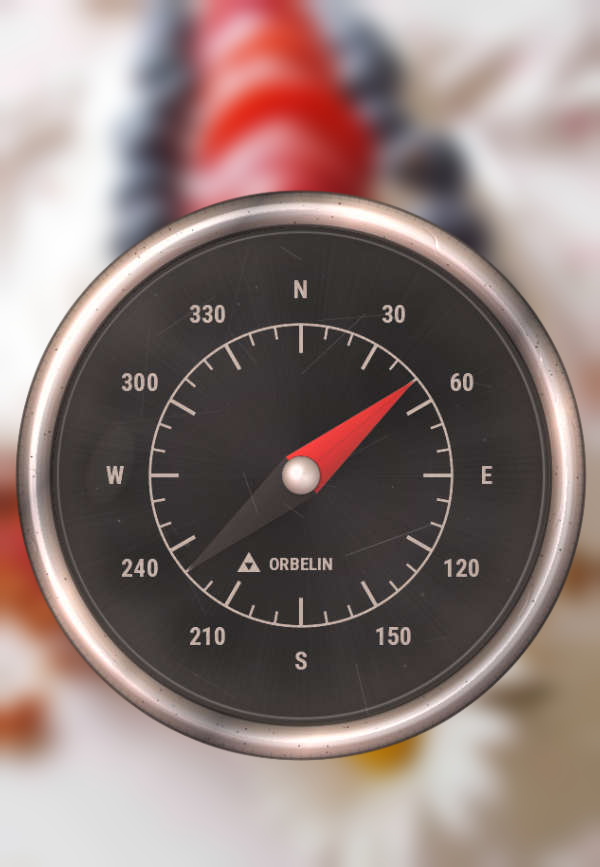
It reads 50; °
